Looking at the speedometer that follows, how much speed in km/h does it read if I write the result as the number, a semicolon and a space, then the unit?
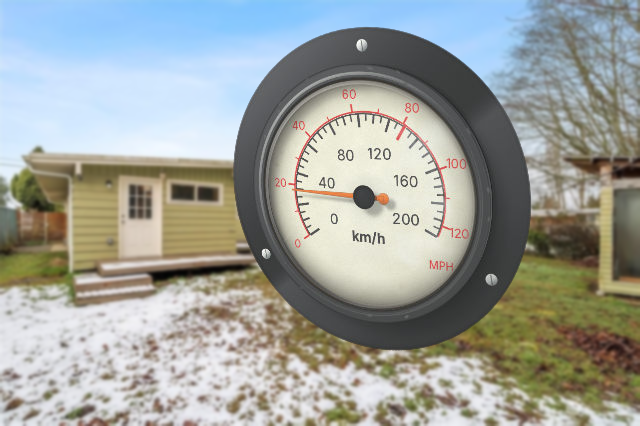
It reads 30; km/h
